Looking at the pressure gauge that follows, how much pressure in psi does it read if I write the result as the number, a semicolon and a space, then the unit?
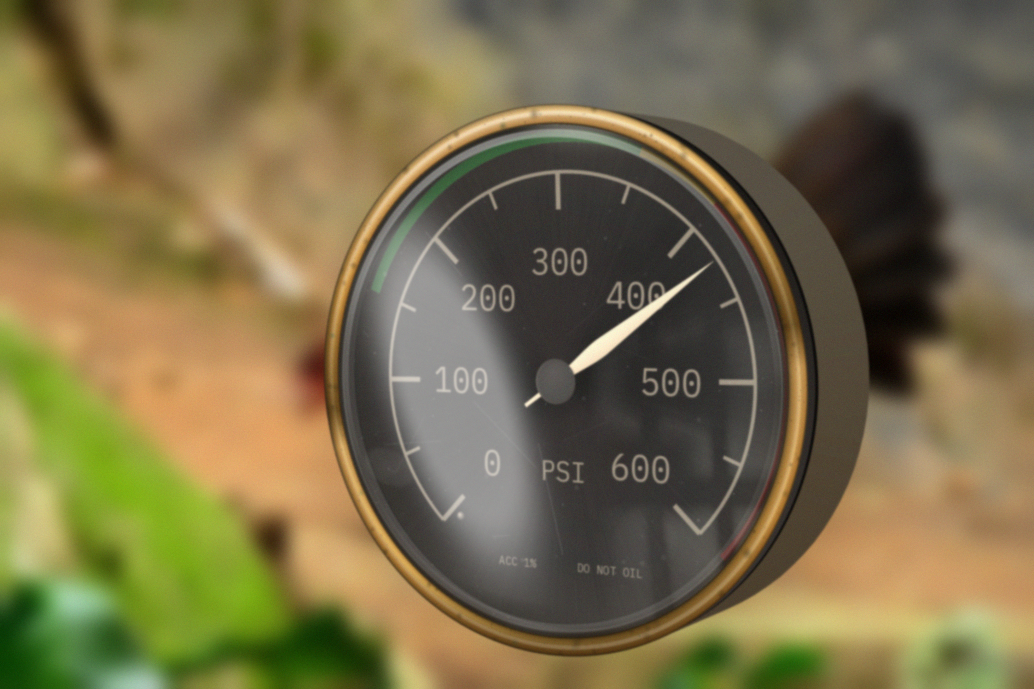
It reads 425; psi
